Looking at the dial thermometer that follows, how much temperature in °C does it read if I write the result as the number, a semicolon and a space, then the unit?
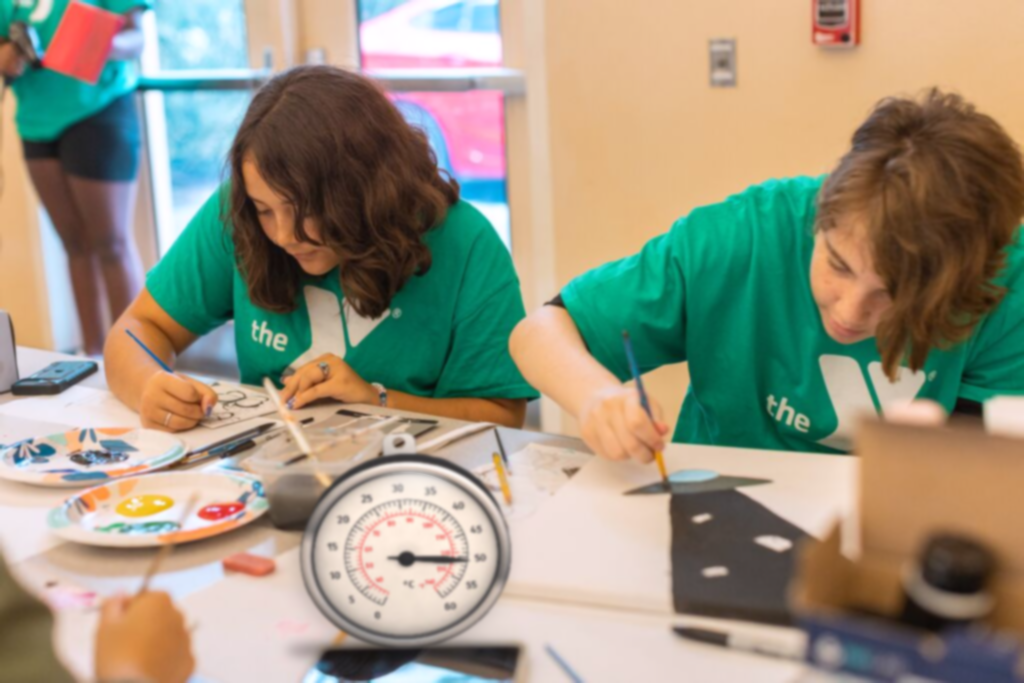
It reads 50; °C
